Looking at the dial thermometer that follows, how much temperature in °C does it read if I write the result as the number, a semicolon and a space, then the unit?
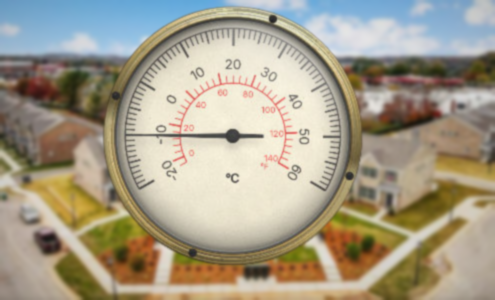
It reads -10; °C
